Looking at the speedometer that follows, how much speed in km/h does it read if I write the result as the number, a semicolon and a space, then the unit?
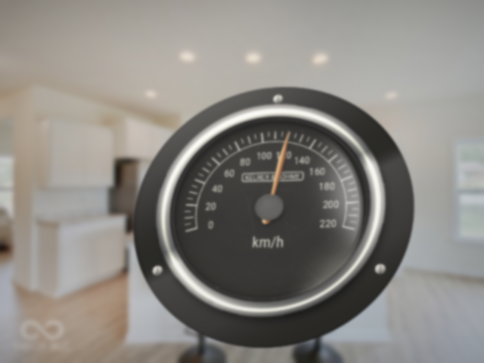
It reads 120; km/h
